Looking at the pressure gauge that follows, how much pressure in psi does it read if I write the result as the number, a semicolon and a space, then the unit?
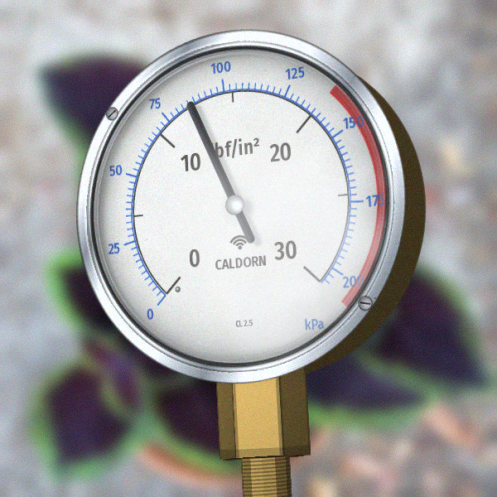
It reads 12.5; psi
